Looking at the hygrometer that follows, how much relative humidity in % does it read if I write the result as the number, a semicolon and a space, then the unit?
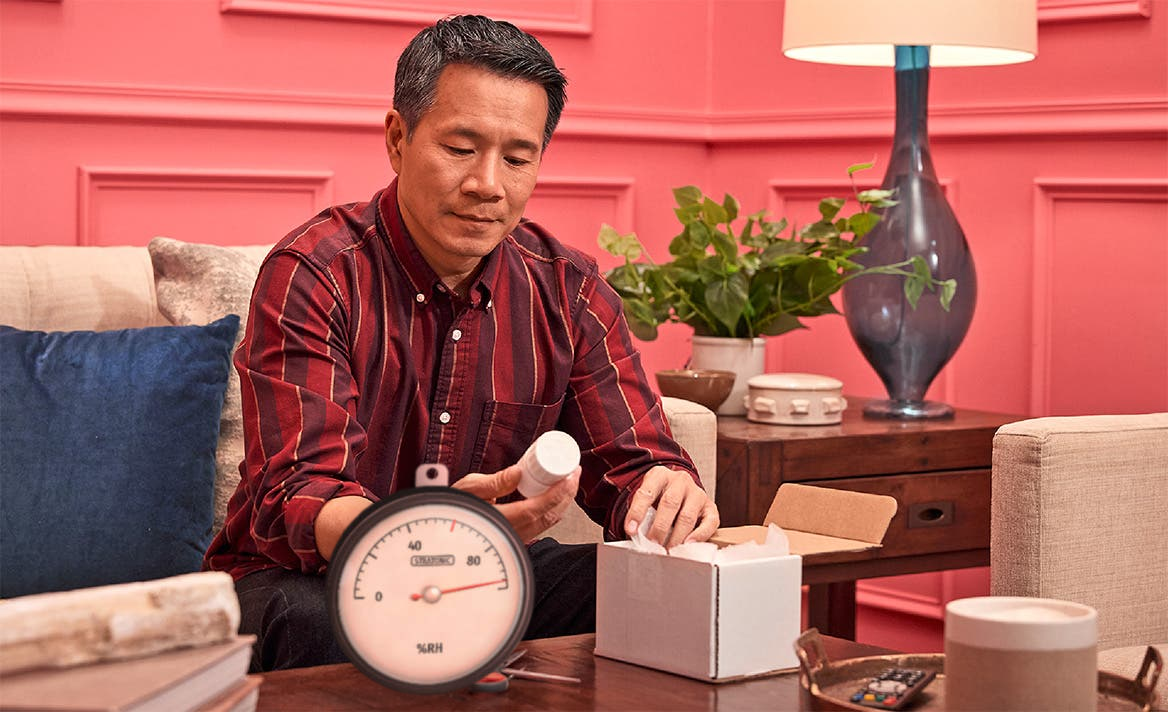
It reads 96; %
